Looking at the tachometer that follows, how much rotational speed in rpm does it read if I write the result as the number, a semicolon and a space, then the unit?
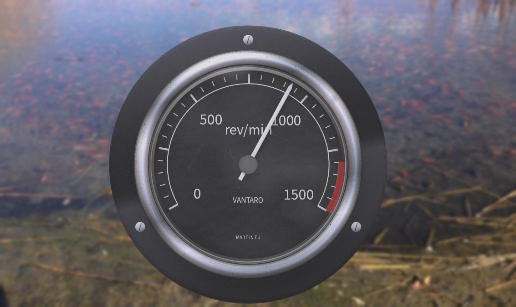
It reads 925; rpm
